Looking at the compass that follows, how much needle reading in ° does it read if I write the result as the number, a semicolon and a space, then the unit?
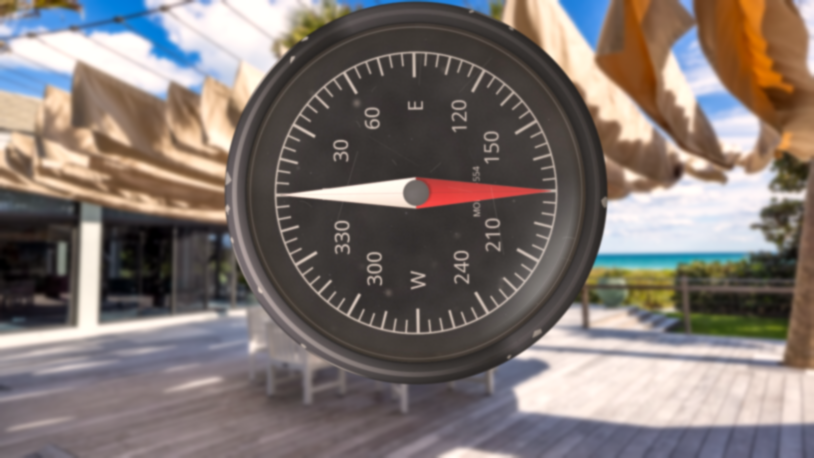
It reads 180; °
